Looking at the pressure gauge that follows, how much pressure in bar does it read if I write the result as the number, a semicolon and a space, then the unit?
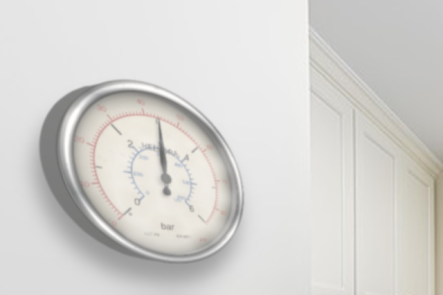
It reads 3; bar
